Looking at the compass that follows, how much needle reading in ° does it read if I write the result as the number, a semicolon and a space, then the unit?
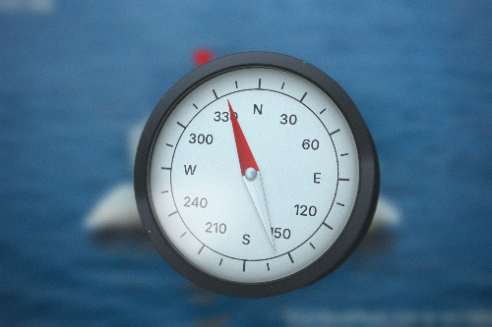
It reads 337.5; °
